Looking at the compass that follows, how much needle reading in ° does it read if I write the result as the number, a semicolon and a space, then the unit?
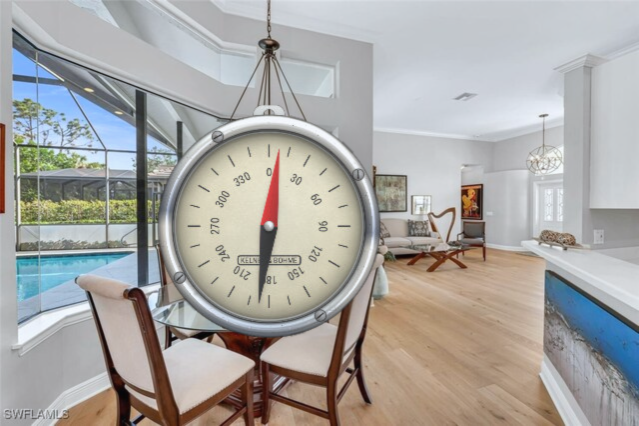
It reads 7.5; °
